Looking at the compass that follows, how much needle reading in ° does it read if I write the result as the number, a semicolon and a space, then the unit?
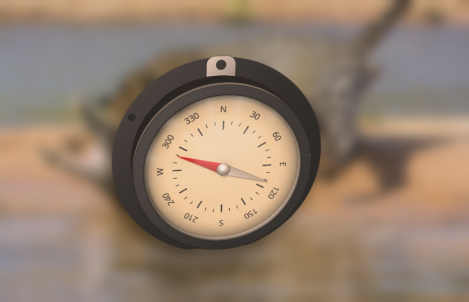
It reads 290; °
